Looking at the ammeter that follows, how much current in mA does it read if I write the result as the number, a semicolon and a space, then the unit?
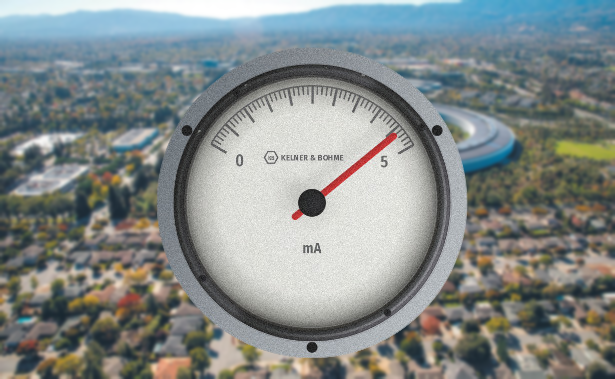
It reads 4.6; mA
